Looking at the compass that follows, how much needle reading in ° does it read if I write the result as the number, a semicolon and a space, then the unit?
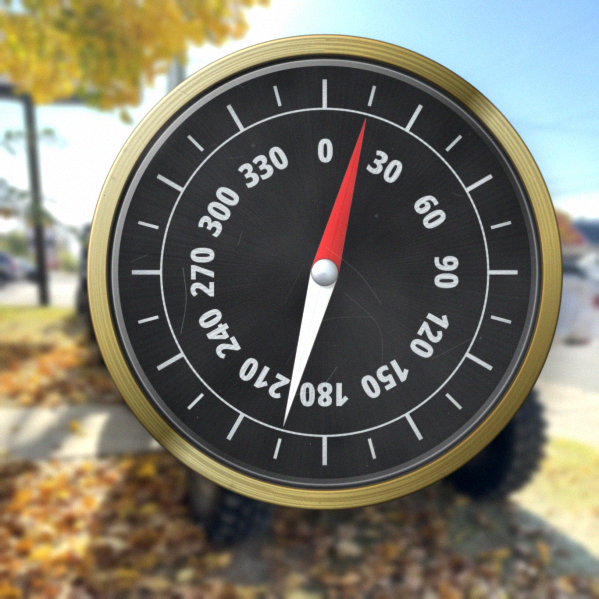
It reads 15; °
